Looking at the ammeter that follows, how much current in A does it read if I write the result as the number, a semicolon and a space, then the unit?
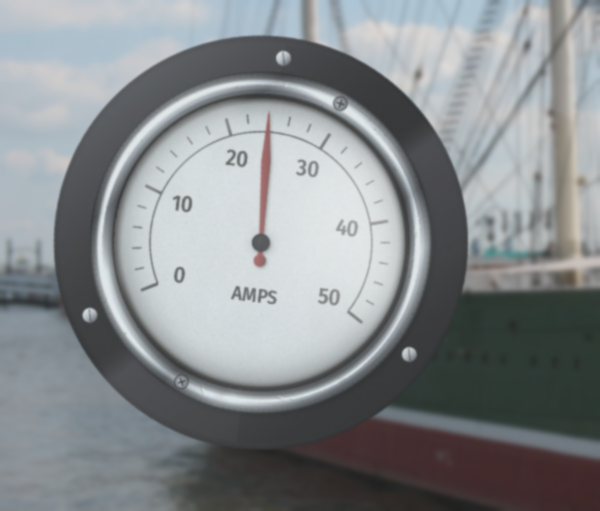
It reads 24; A
